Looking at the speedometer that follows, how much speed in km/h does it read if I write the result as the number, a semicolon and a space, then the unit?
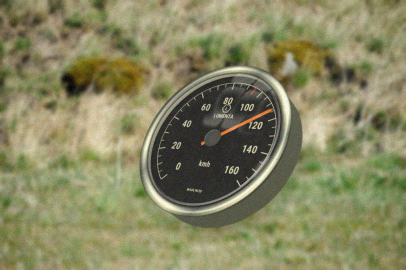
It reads 115; km/h
